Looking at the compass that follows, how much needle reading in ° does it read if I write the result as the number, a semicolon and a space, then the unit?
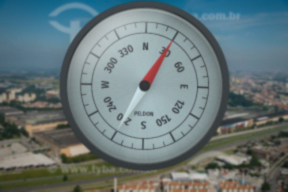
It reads 30; °
